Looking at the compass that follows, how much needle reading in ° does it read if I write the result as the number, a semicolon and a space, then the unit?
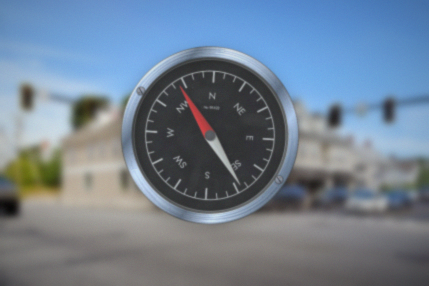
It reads 325; °
